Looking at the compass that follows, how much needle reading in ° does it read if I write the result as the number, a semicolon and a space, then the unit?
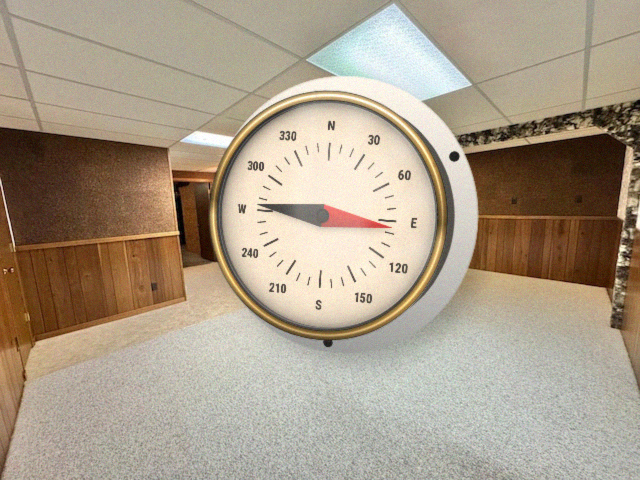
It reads 95; °
